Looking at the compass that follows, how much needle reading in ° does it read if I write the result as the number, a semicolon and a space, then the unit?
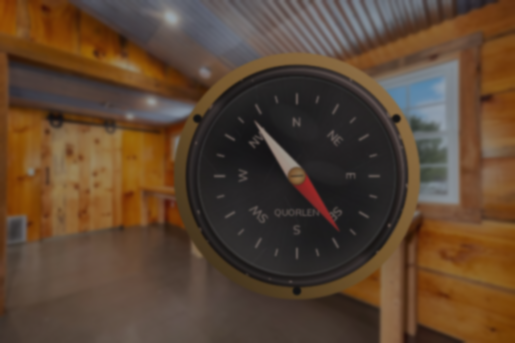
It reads 142.5; °
